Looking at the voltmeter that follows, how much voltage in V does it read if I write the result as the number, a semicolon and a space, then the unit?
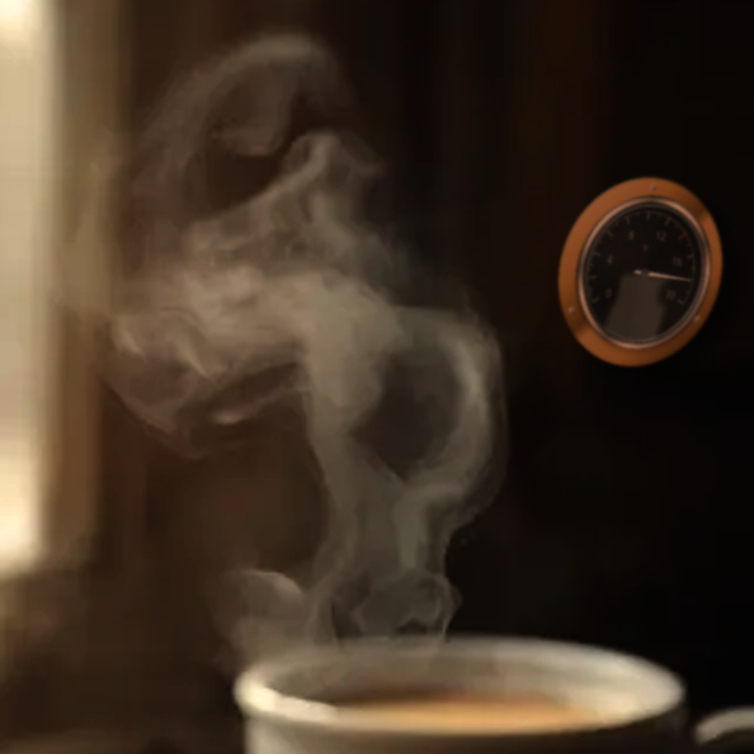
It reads 18; V
